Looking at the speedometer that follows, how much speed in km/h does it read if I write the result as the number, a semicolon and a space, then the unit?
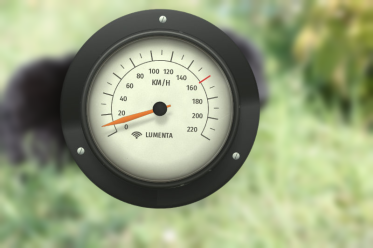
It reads 10; km/h
